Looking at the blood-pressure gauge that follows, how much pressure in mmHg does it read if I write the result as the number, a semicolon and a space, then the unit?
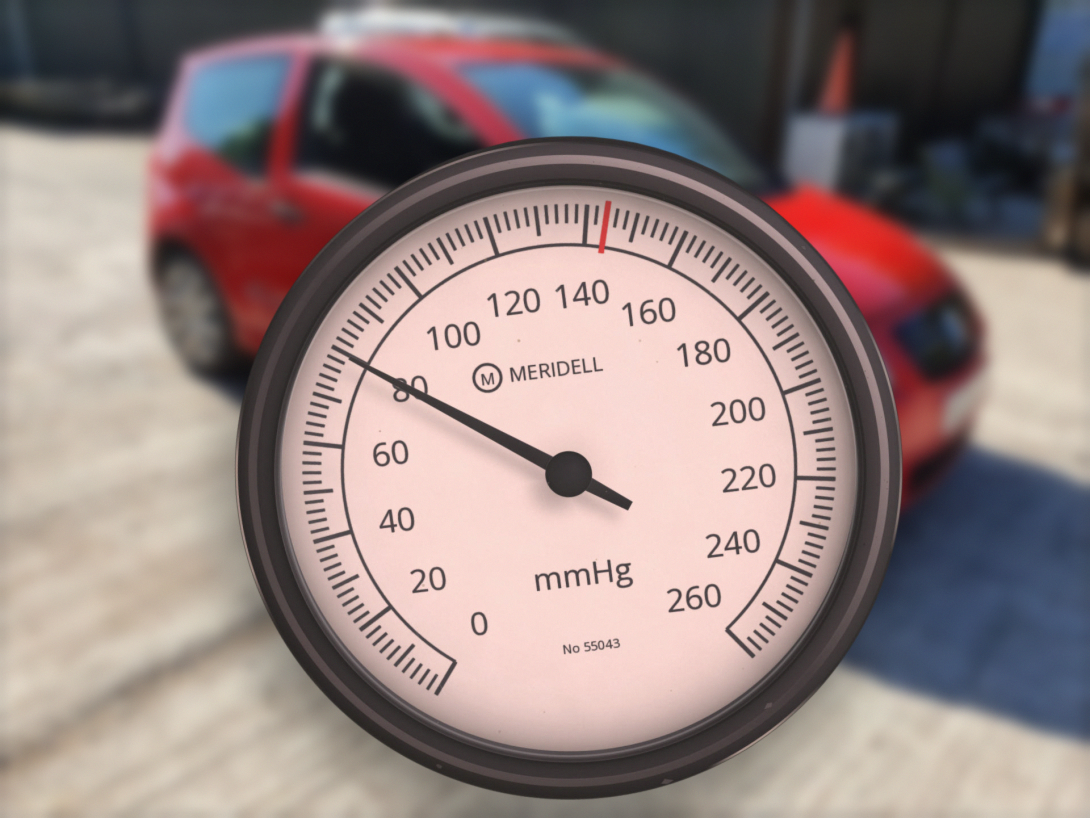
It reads 80; mmHg
